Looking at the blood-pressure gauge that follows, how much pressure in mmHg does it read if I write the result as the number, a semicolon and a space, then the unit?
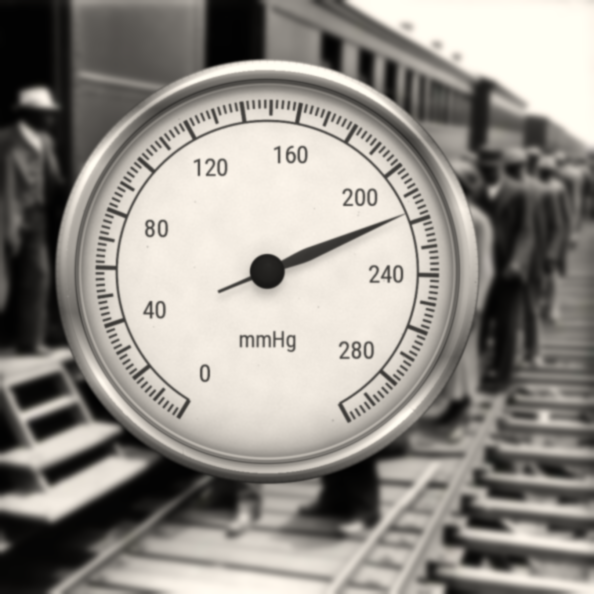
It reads 216; mmHg
